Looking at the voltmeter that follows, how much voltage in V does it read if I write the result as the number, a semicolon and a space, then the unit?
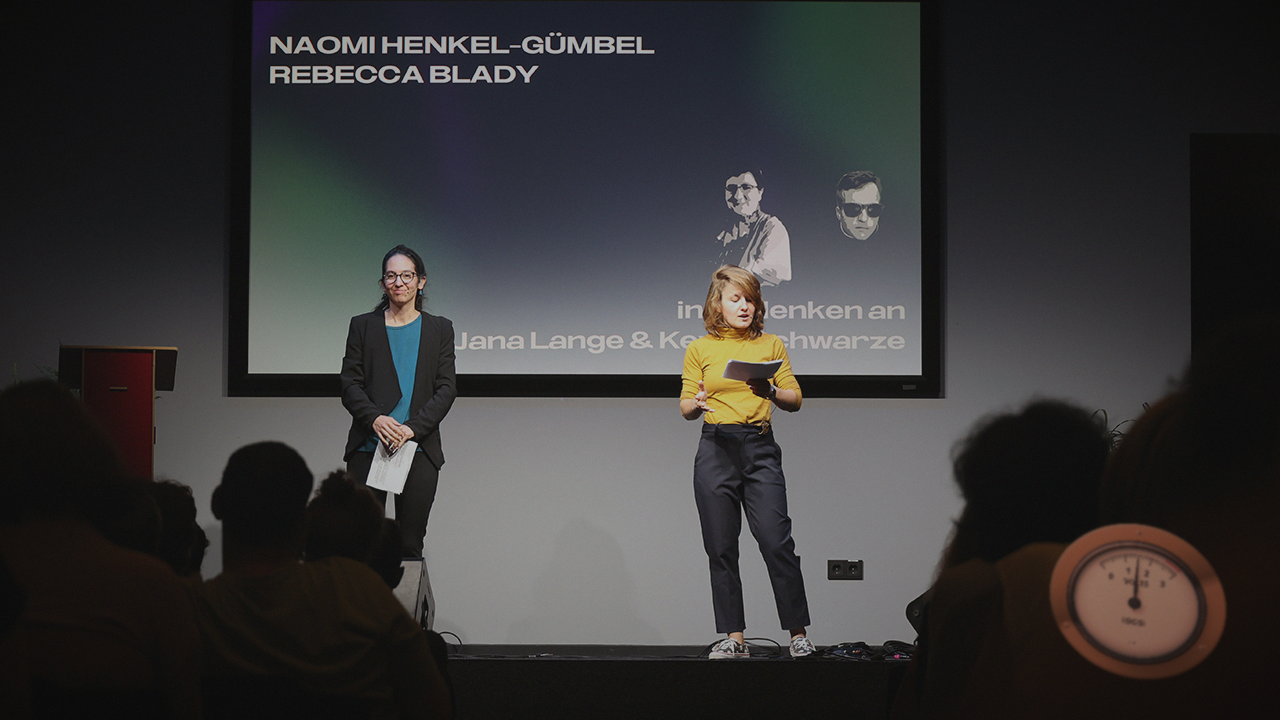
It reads 1.5; V
